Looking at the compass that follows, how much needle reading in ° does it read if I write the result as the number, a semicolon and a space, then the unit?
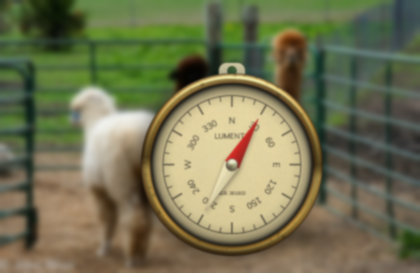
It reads 30; °
